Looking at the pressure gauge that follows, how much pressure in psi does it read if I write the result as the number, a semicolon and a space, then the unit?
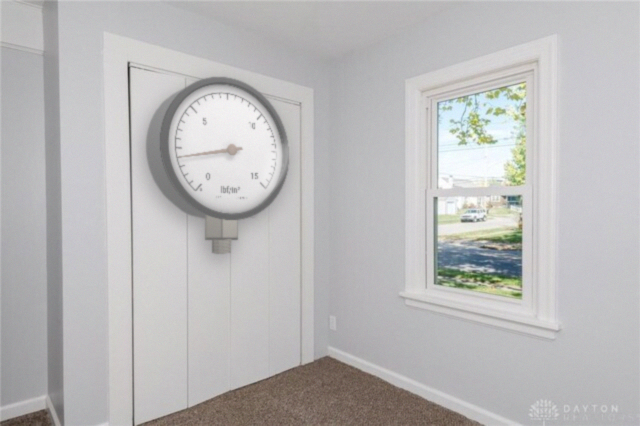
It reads 2; psi
